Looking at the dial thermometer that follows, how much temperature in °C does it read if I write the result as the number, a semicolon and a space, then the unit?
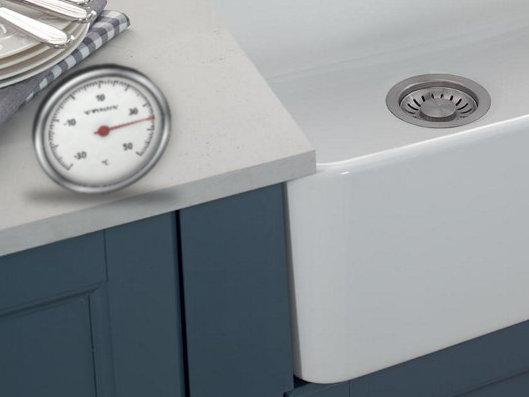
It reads 35; °C
